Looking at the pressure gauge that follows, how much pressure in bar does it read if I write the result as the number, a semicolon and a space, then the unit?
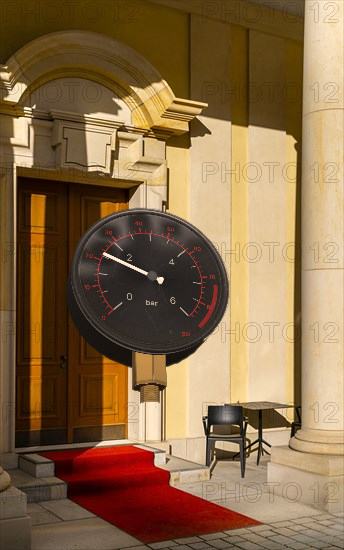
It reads 1.5; bar
